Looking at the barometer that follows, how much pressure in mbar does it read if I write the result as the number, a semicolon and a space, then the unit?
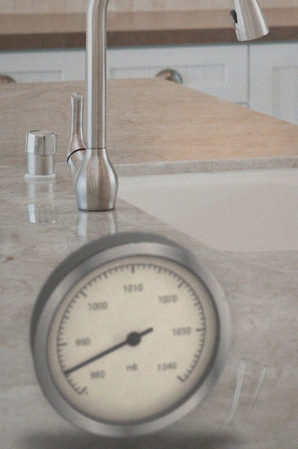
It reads 985; mbar
